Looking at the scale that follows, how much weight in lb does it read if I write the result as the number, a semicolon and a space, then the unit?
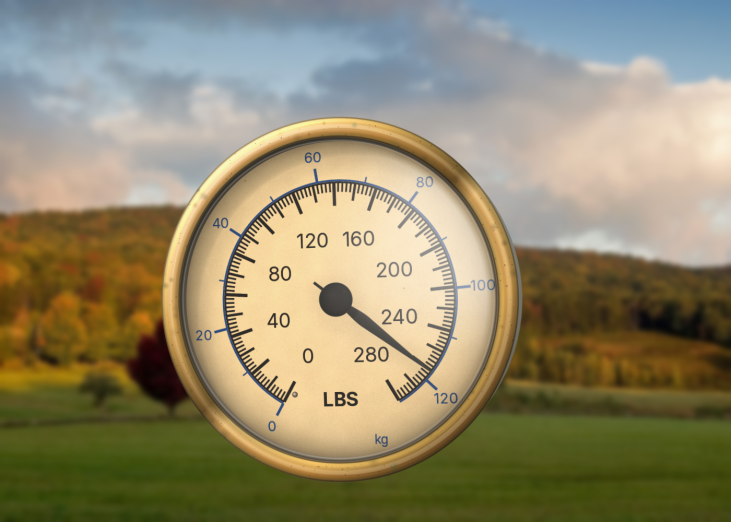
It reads 260; lb
